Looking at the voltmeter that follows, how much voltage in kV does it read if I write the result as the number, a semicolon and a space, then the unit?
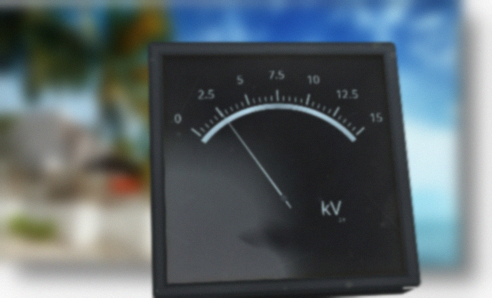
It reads 2.5; kV
